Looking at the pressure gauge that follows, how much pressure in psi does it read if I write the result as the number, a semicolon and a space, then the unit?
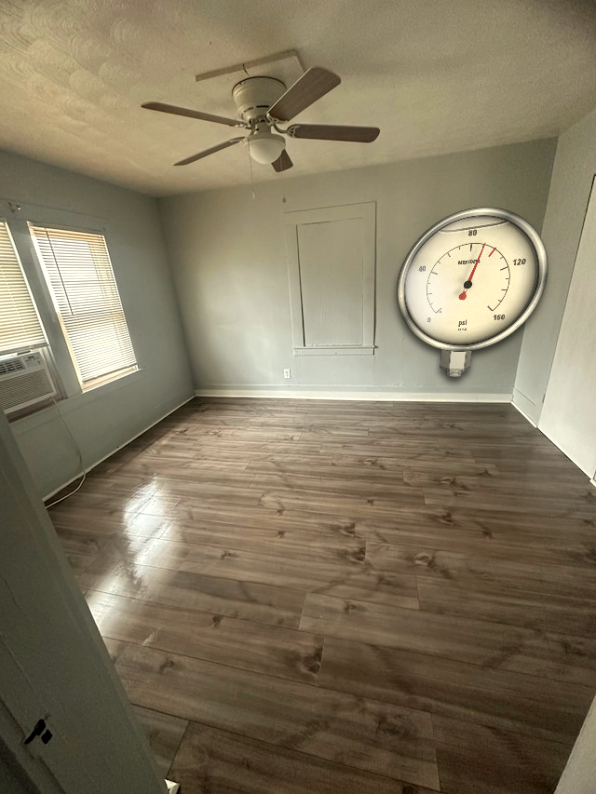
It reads 90; psi
